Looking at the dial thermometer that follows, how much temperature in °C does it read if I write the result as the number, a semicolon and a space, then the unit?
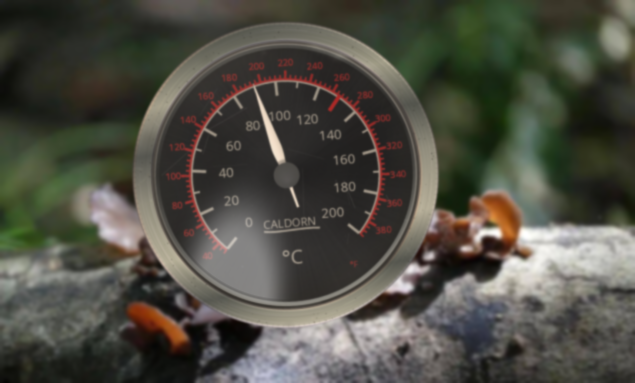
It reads 90; °C
